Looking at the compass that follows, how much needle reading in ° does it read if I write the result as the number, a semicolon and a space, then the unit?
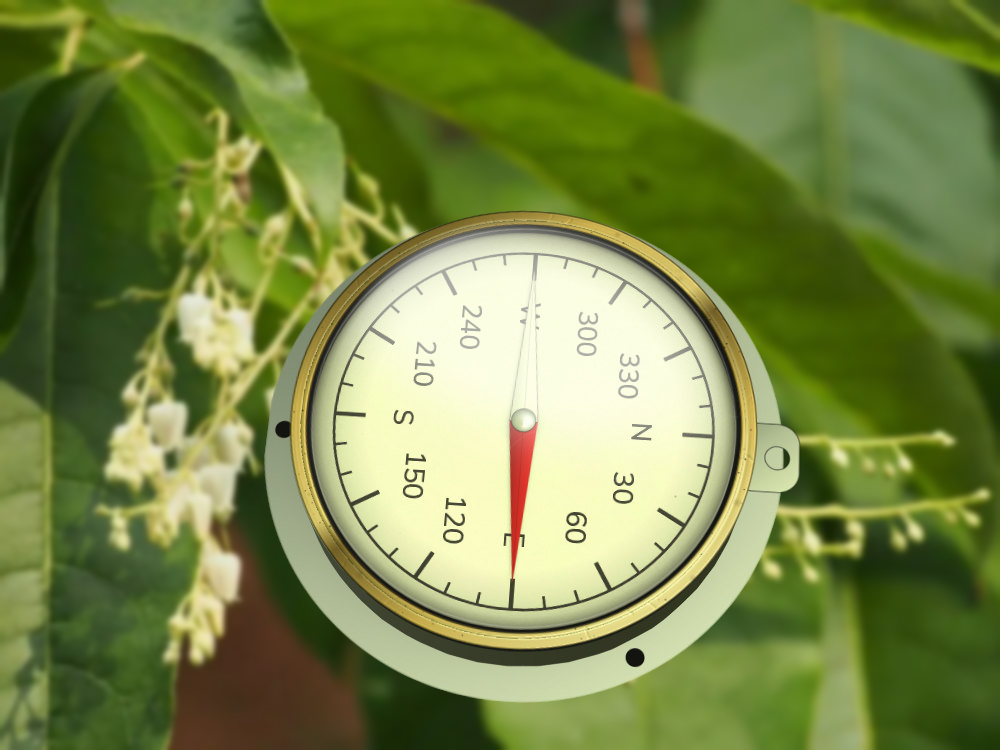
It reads 90; °
